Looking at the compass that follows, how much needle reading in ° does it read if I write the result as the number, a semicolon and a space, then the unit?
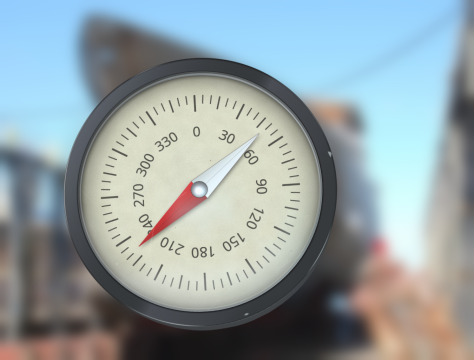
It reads 230; °
